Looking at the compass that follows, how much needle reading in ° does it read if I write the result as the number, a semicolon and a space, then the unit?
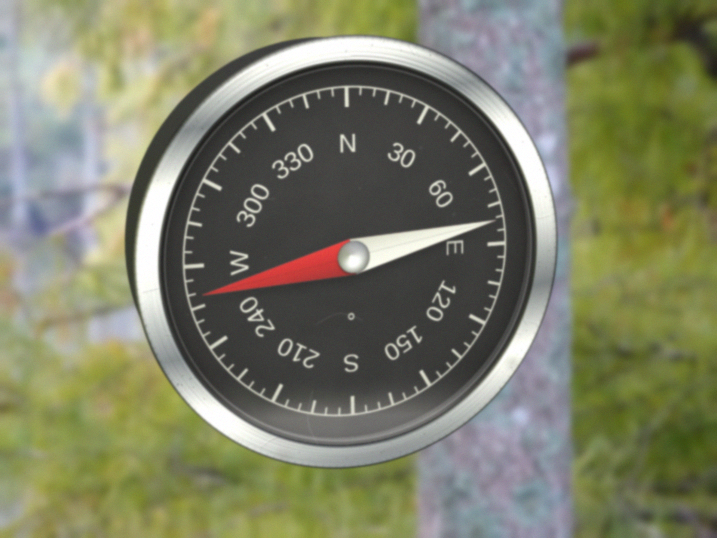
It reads 260; °
